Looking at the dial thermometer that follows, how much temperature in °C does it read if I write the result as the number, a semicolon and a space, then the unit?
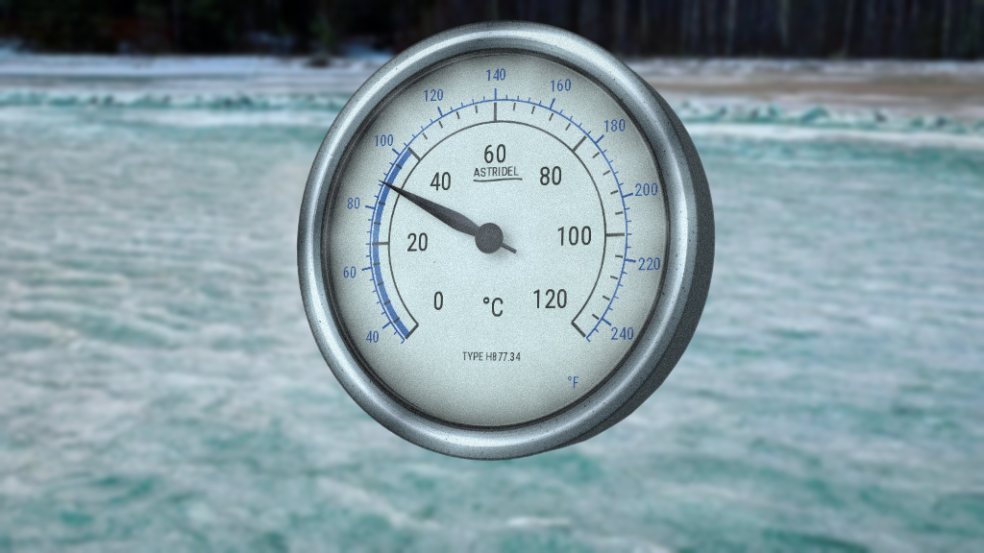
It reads 32; °C
